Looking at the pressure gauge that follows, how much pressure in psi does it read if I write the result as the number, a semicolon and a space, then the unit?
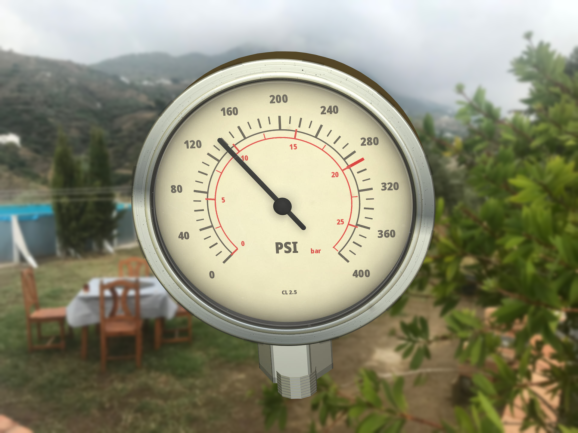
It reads 140; psi
